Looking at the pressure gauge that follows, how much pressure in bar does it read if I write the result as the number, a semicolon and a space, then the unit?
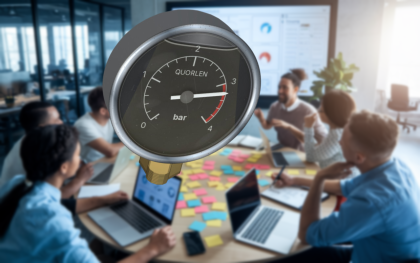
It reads 3.2; bar
